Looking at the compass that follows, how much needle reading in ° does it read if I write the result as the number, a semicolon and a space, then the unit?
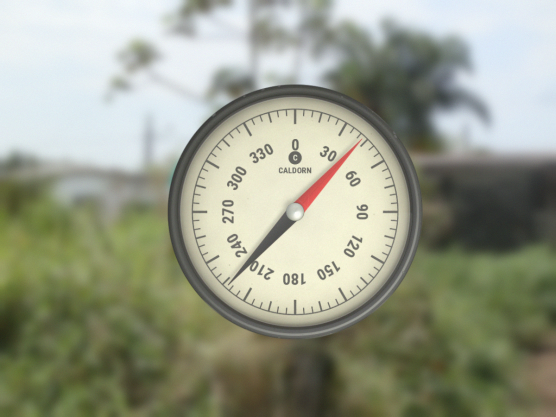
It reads 42.5; °
